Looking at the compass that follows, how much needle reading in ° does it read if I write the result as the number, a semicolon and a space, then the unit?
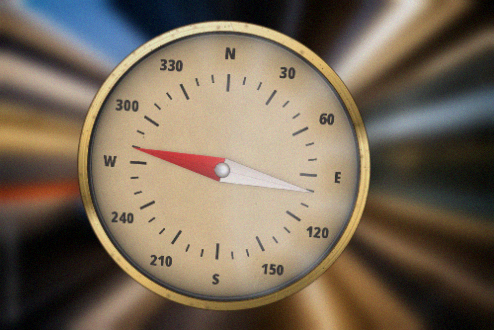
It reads 280; °
